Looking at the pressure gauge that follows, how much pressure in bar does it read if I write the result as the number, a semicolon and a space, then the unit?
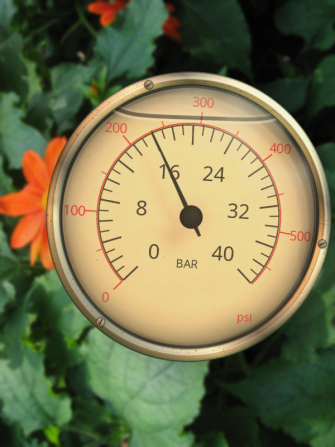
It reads 16; bar
